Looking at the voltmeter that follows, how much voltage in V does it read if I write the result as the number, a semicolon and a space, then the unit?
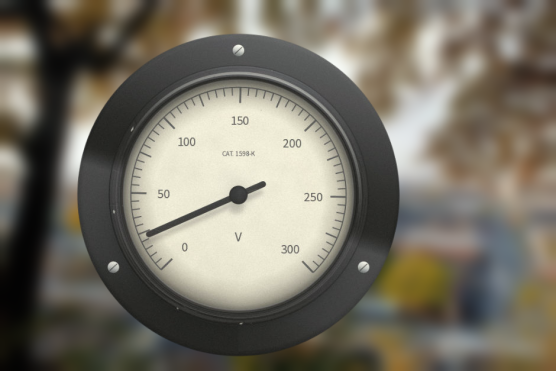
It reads 22.5; V
